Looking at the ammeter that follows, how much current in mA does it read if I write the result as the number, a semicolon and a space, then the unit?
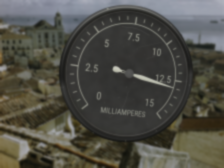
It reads 13; mA
